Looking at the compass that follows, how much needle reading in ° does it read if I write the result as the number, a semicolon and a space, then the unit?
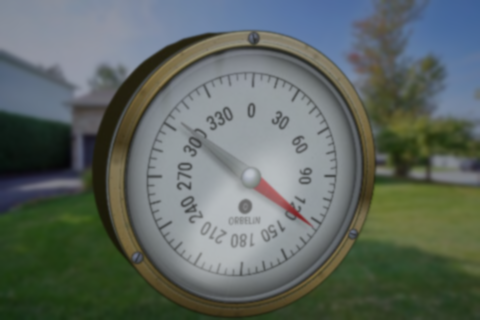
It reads 125; °
